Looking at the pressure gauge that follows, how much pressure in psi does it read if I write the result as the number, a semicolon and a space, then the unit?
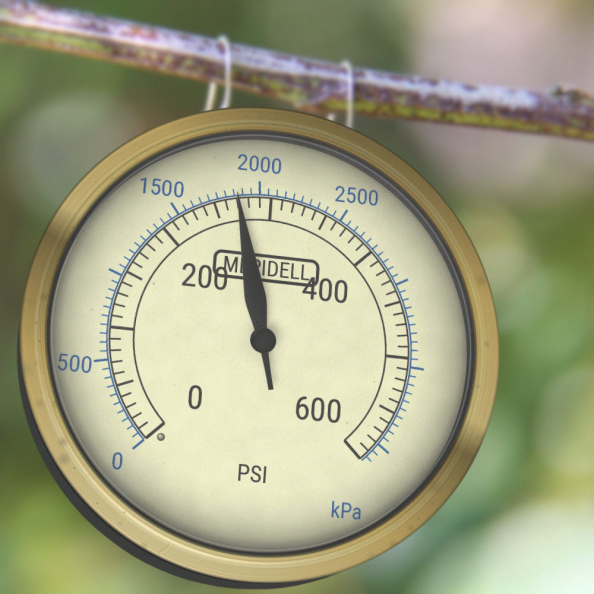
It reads 270; psi
